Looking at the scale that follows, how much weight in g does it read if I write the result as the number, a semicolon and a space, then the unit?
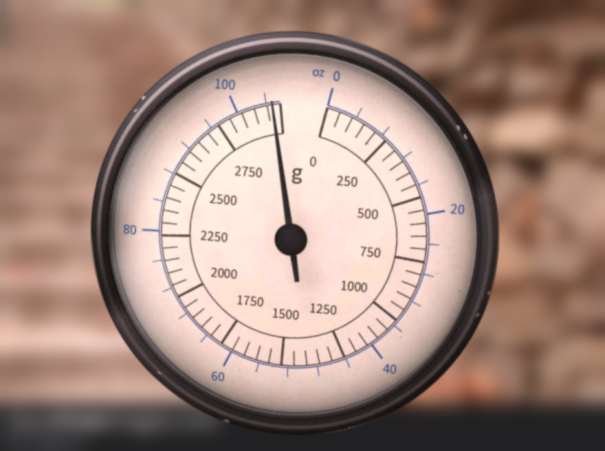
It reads 2975; g
